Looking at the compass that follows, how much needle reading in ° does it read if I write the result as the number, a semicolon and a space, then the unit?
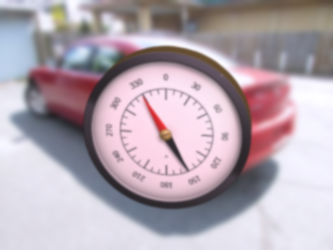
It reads 330; °
